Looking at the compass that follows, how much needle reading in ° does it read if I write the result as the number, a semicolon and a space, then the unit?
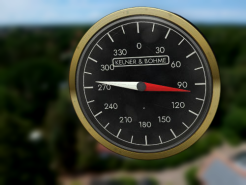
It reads 97.5; °
